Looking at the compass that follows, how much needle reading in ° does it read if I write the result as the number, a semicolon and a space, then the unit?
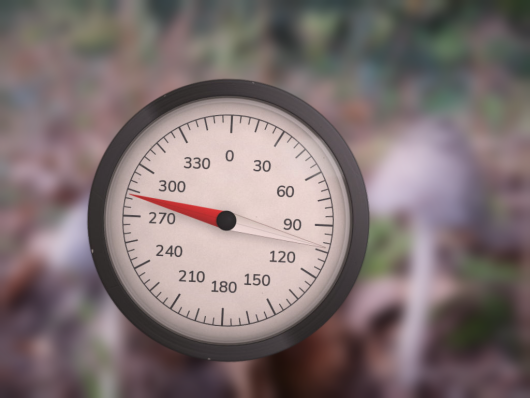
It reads 282.5; °
